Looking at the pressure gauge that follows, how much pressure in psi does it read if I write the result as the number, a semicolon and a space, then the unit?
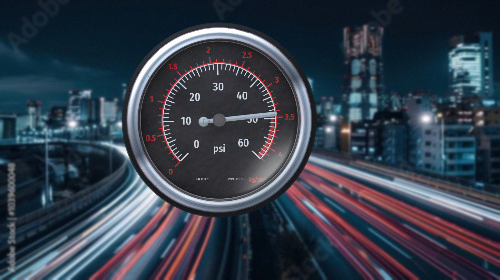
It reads 49; psi
